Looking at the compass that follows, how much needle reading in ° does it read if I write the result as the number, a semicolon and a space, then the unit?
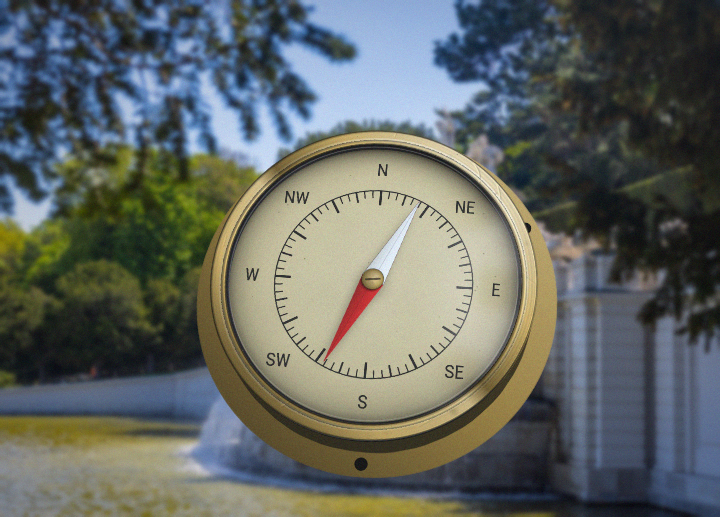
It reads 205; °
